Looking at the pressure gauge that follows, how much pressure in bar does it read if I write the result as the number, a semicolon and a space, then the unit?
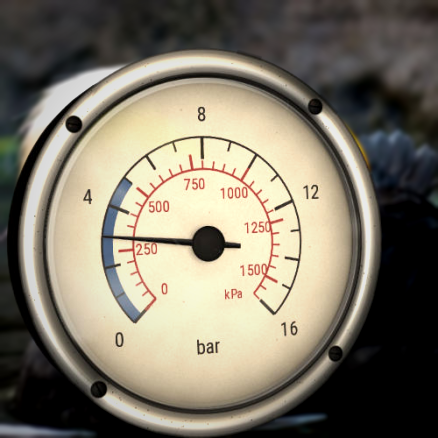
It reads 3; bar
